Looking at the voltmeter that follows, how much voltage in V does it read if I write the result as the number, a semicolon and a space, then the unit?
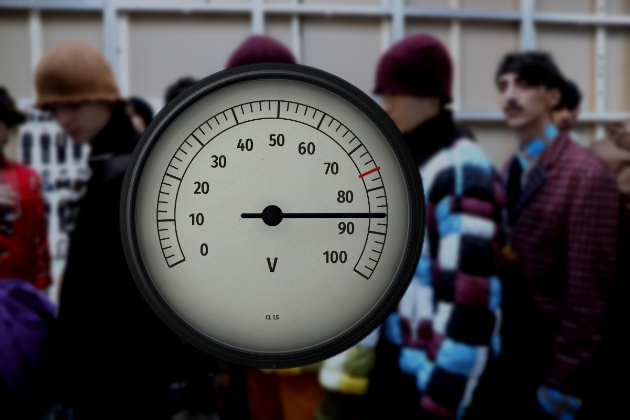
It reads 86; V
